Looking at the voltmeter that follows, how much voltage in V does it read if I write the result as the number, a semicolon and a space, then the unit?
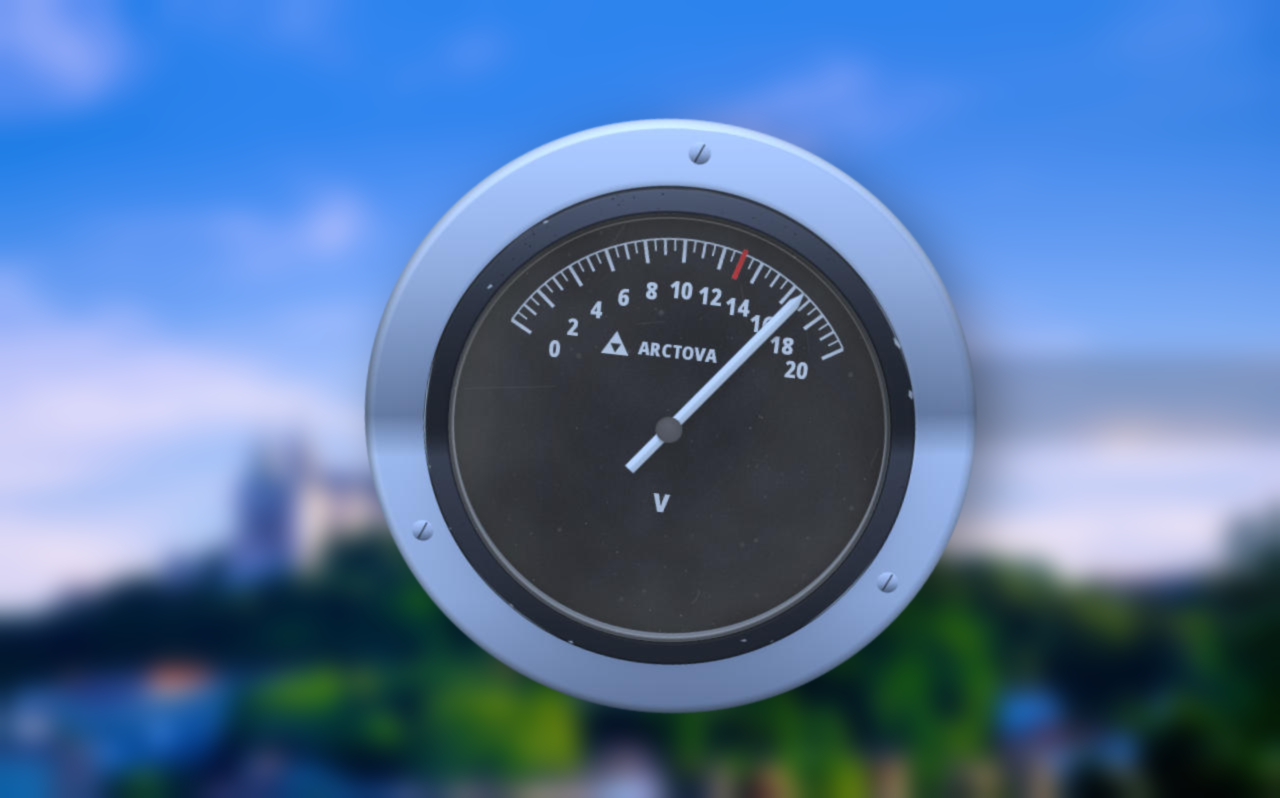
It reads 16.5; V
